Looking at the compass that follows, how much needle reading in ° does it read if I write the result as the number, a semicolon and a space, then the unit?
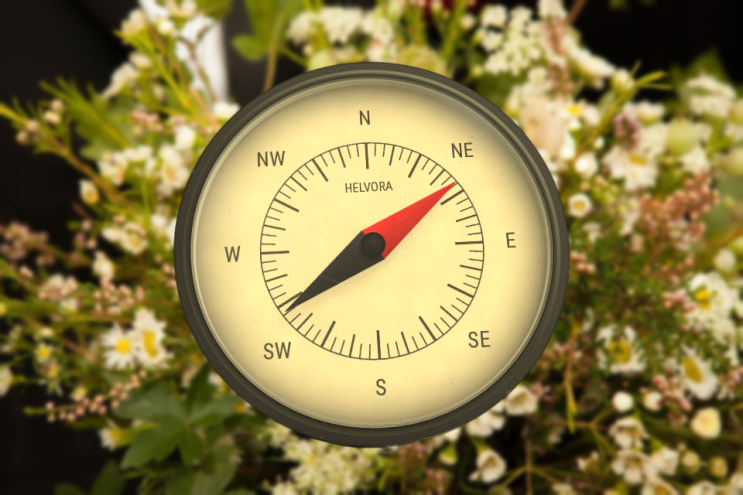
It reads 55; °
